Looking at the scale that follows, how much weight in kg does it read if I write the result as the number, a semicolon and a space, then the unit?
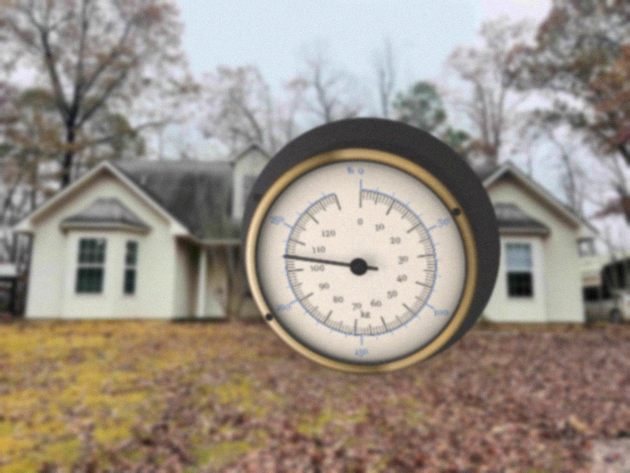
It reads 105; kg
